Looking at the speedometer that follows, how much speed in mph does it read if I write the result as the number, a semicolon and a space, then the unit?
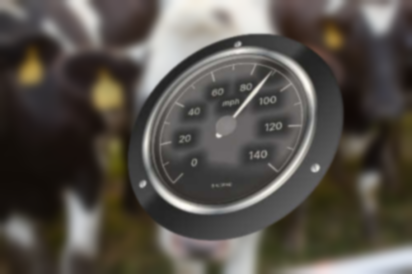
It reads 90; mph
